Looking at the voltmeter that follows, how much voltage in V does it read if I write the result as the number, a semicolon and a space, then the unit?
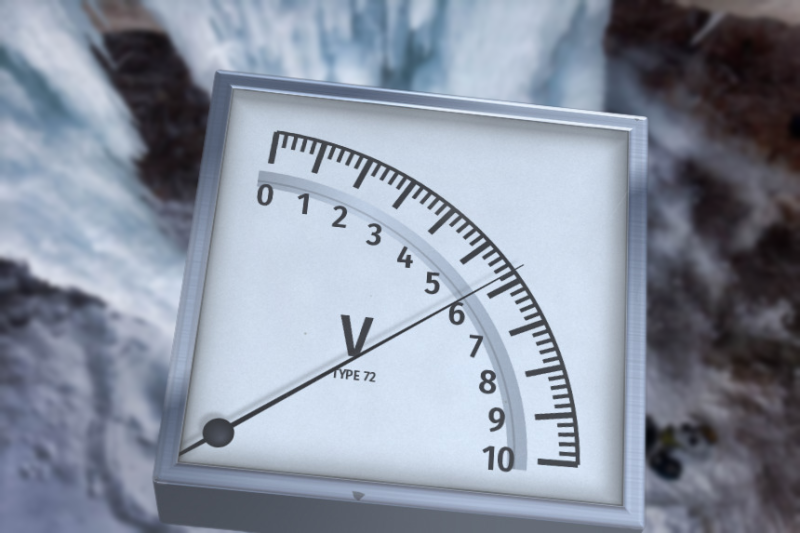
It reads 5.8; V
